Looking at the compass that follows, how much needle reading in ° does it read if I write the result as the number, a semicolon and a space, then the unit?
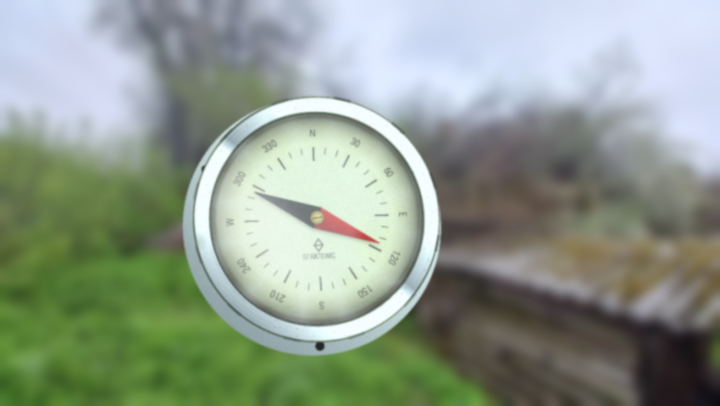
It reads 115; °
